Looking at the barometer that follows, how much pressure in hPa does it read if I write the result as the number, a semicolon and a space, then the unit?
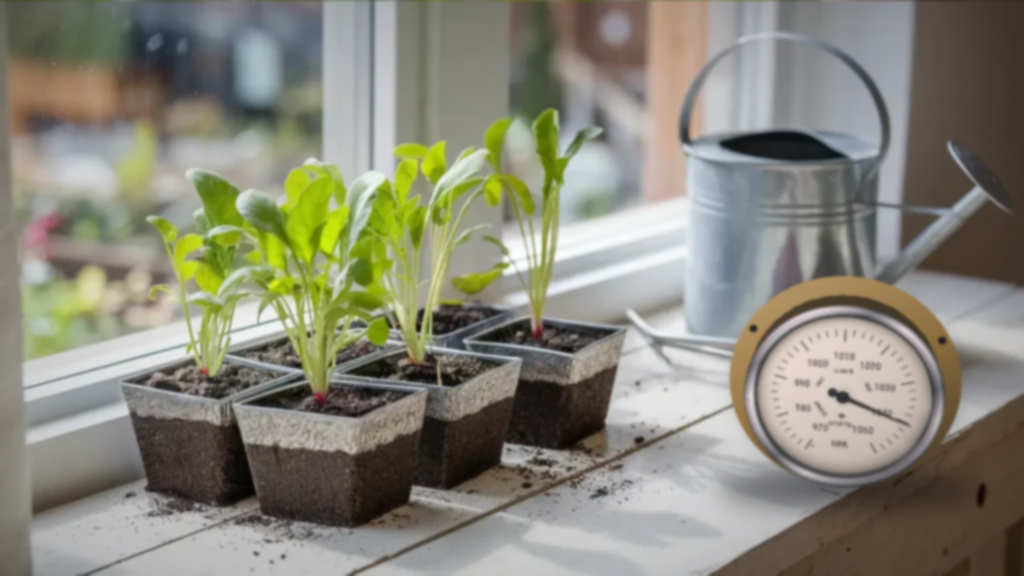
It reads 1040; hPa
